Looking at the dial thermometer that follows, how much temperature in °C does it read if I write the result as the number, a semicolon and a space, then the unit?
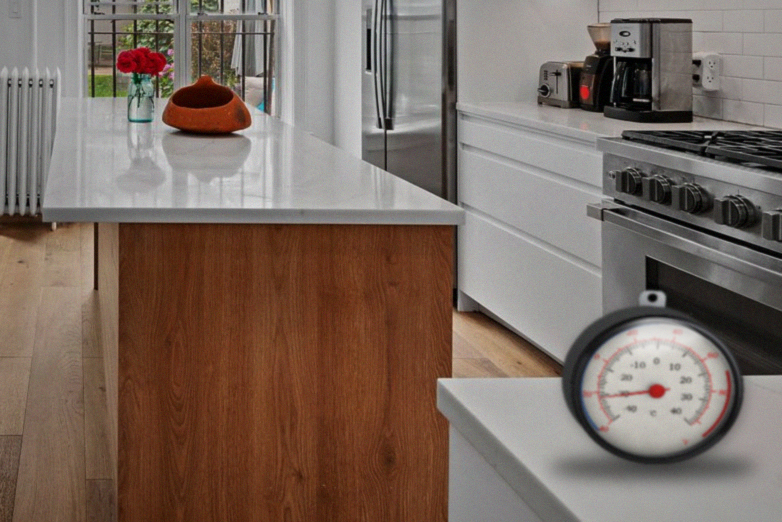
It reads -30; °C
